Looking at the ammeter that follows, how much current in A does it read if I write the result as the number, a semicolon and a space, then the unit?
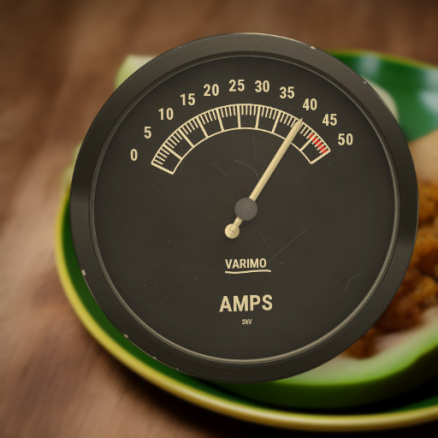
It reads 40; A
